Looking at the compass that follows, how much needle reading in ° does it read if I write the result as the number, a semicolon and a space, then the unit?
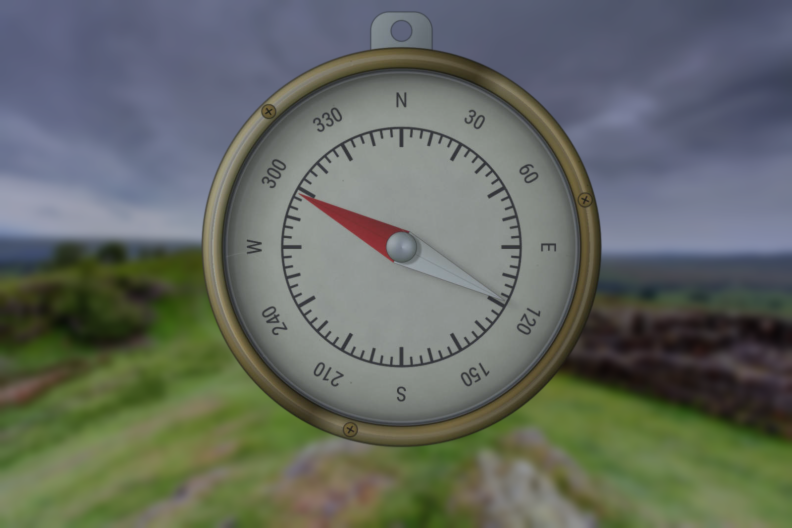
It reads 297.5; °
